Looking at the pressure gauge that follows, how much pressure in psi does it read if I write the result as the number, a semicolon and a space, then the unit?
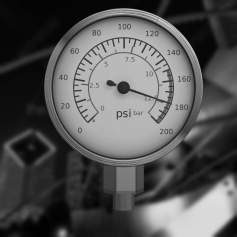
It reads 180; psi
